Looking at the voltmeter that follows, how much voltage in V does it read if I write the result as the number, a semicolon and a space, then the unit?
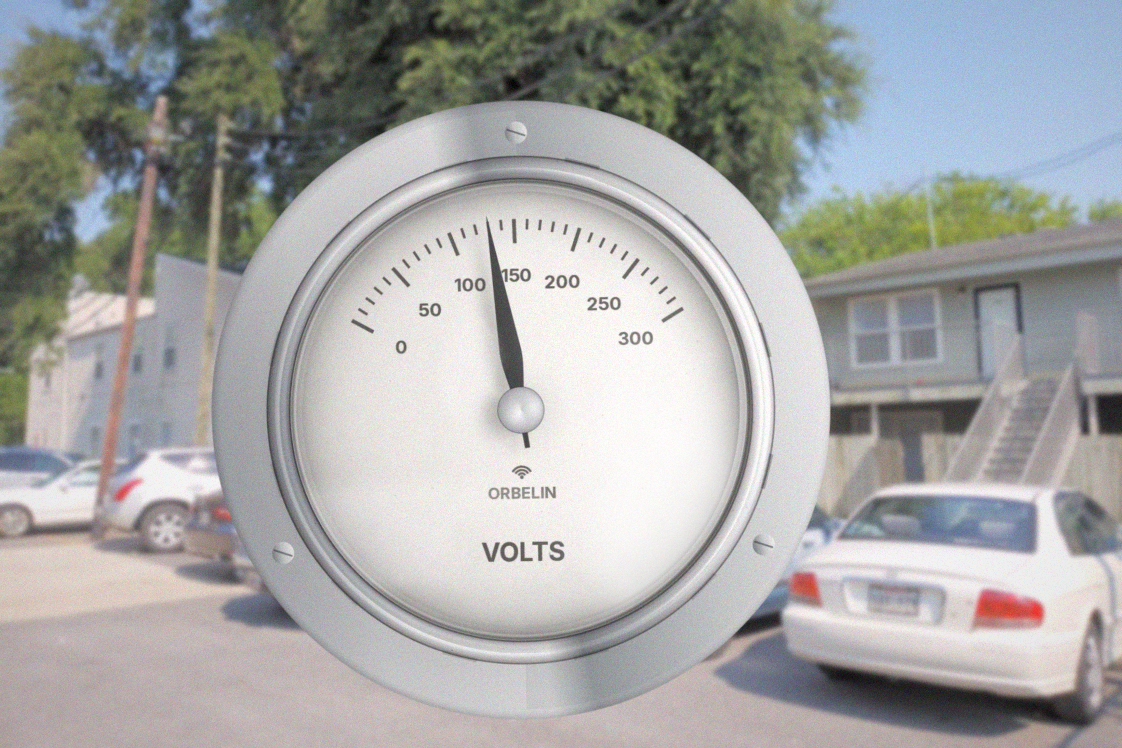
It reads 130; V
